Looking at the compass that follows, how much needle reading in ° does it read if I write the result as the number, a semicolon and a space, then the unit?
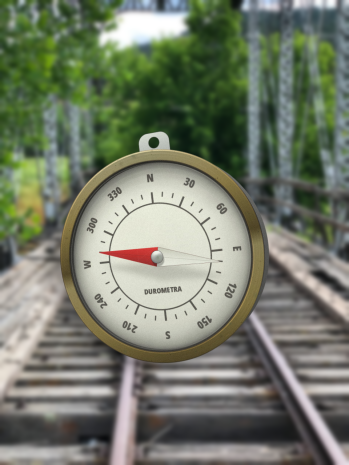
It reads 280; °
